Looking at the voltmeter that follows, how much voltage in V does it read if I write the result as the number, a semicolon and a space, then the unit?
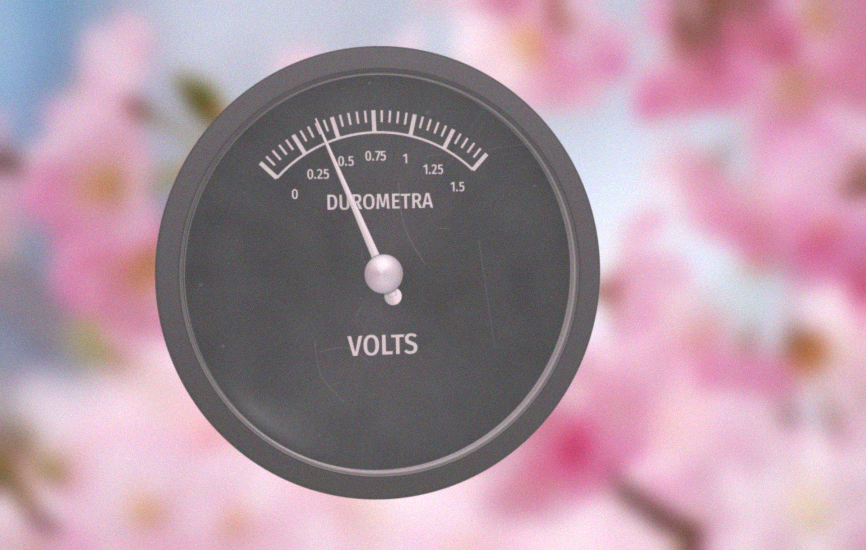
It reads 0.4; V
